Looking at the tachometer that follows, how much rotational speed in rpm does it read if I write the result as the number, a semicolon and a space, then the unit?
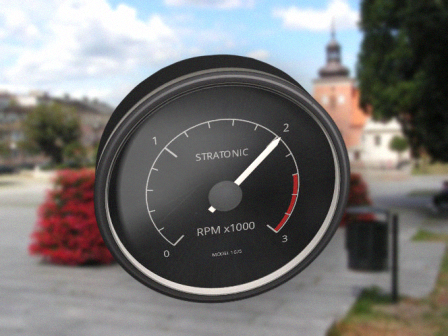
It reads 2000; rpm
